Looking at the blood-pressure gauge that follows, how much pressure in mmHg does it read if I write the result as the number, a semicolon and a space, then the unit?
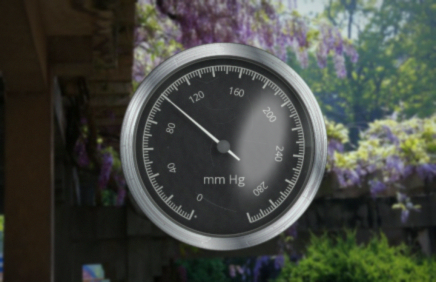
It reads 100; mmHg
